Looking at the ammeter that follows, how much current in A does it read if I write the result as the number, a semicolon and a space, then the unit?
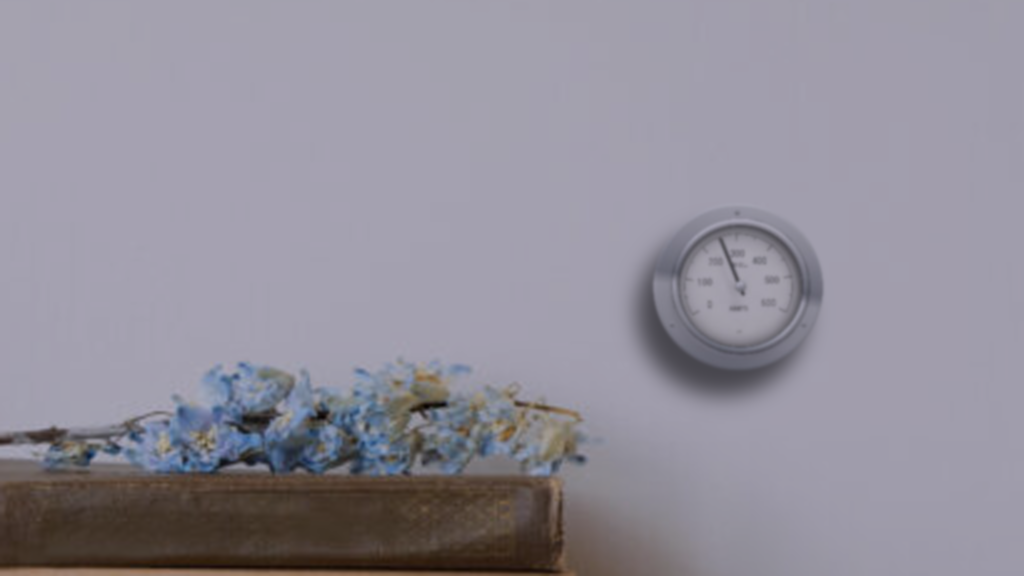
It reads 250; A
